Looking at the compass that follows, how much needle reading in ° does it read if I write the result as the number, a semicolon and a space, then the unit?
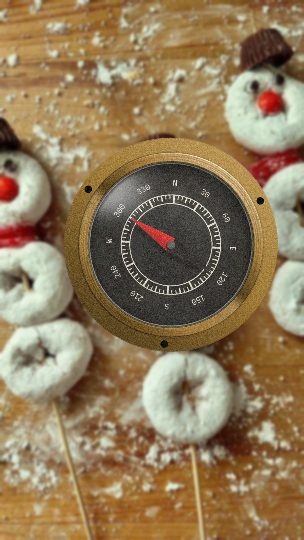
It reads 300; °
